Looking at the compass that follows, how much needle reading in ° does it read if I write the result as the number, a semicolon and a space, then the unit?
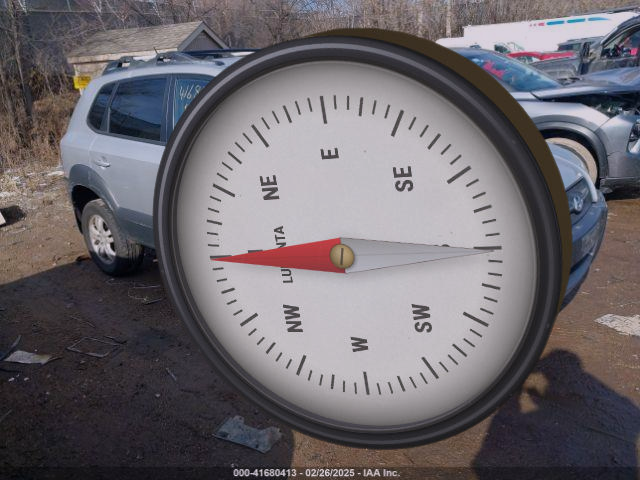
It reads 0; °
